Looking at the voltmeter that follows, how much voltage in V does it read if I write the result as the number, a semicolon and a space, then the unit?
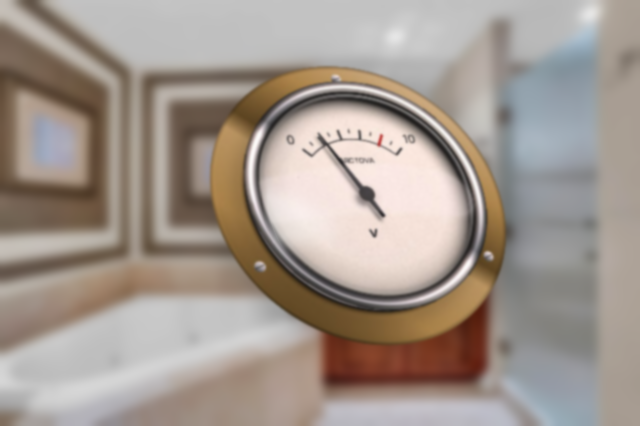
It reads 2; V
